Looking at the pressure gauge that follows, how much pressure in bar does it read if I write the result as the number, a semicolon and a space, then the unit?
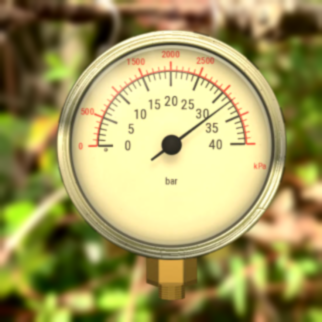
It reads 32; bar
